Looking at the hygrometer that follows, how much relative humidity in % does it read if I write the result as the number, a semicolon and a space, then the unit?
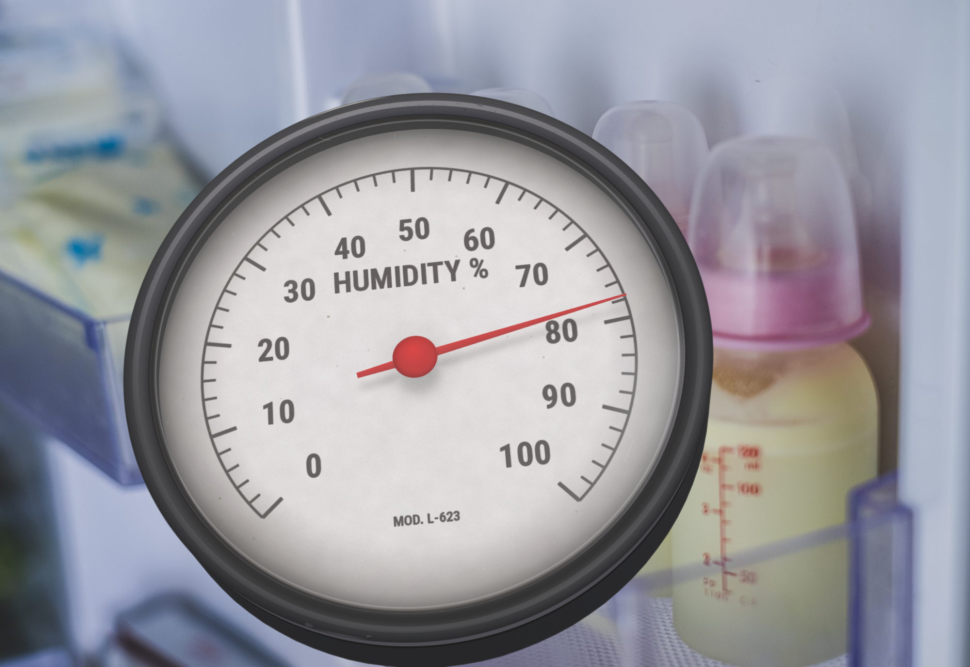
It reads 78; %
